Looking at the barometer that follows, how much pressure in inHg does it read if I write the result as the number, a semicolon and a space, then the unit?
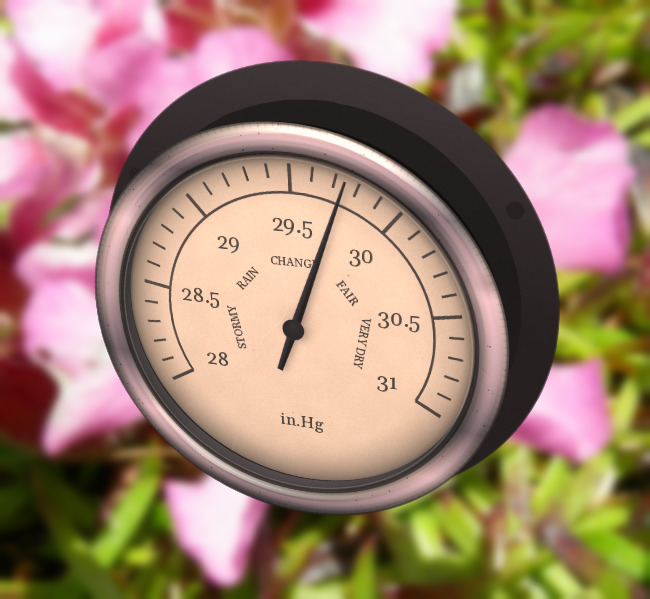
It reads 29.75; inHg
